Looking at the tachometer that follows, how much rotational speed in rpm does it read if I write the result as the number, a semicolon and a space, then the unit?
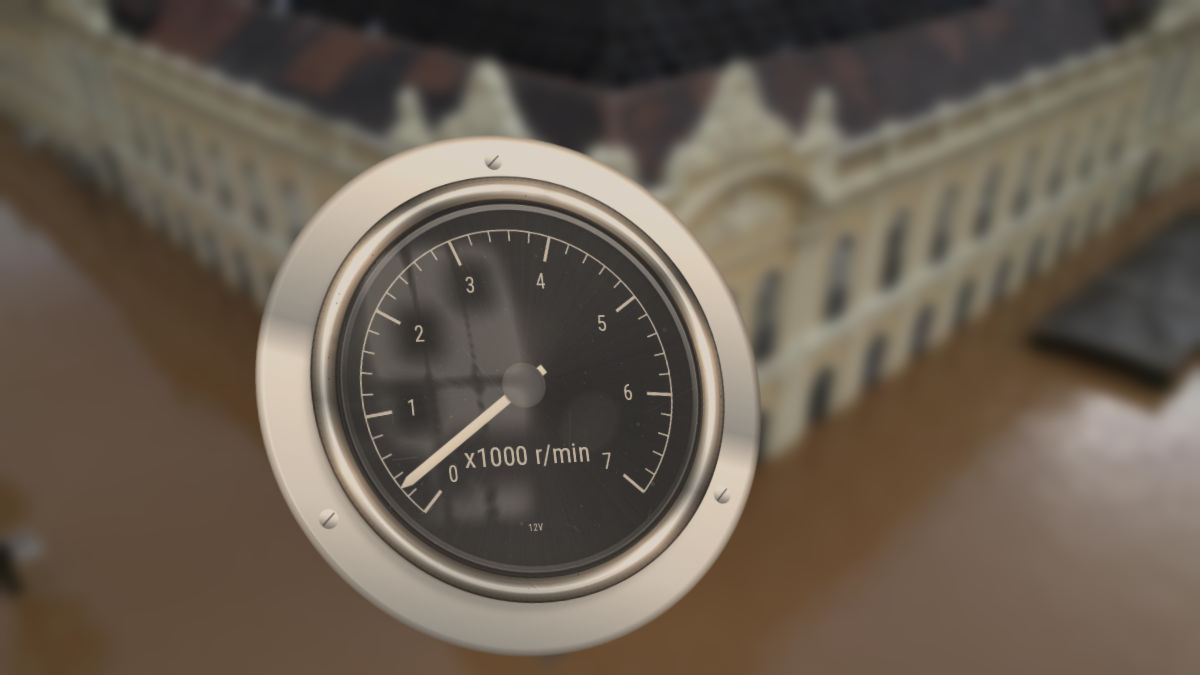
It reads 300; rpm
